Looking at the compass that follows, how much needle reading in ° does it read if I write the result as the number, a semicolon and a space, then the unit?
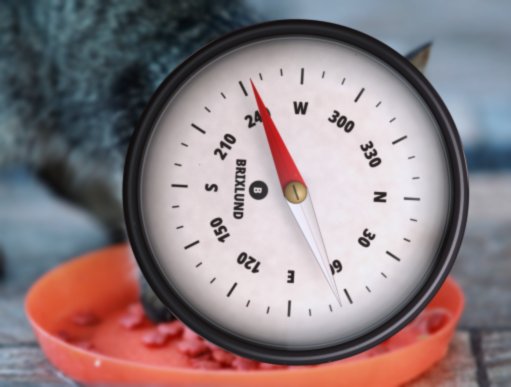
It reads 245; °
